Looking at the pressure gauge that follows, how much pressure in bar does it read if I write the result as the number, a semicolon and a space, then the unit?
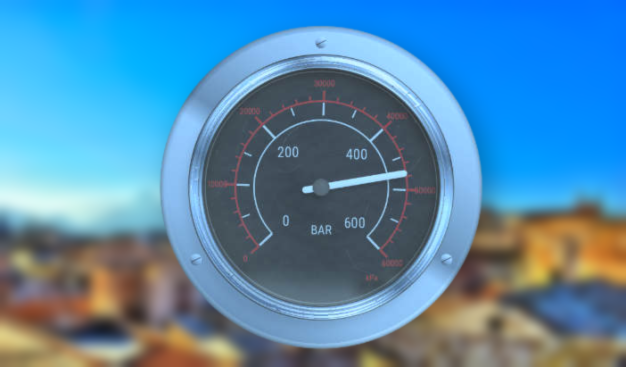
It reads 475; bar
